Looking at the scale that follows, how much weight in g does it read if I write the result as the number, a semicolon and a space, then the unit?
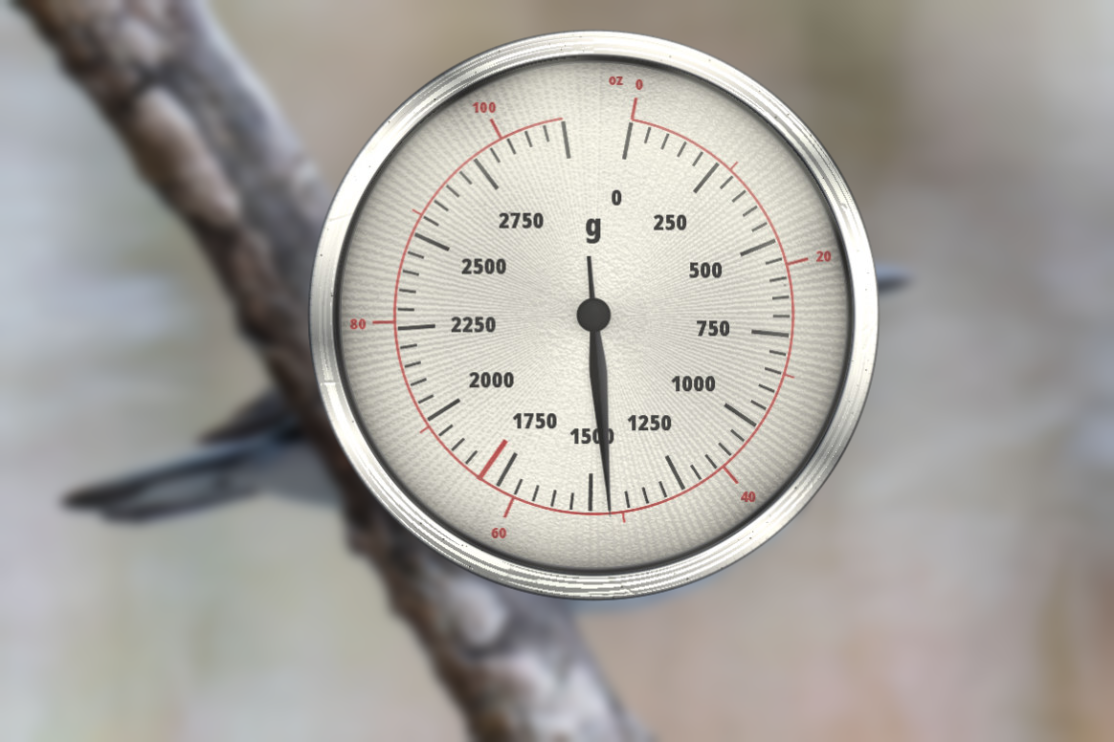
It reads 1450; g
